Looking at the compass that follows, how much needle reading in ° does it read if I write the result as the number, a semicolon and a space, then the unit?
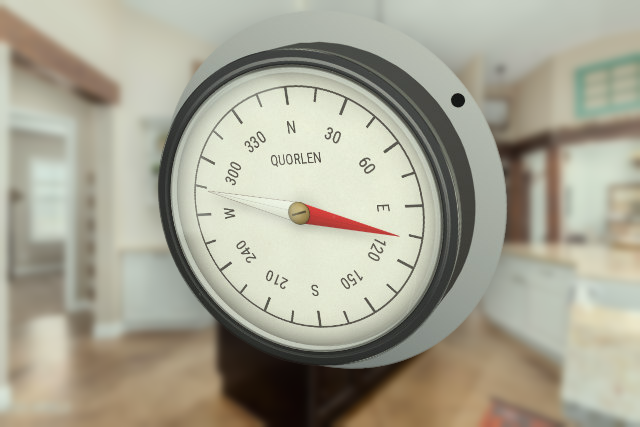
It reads 105; °
